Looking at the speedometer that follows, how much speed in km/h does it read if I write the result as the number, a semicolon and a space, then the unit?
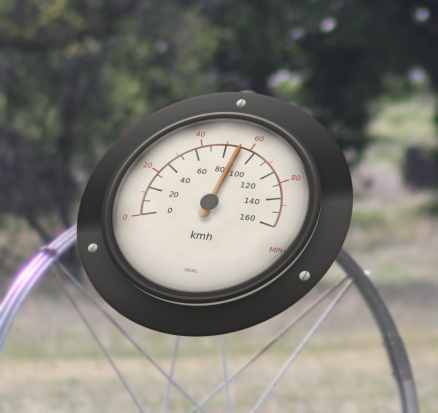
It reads 90; km/h
